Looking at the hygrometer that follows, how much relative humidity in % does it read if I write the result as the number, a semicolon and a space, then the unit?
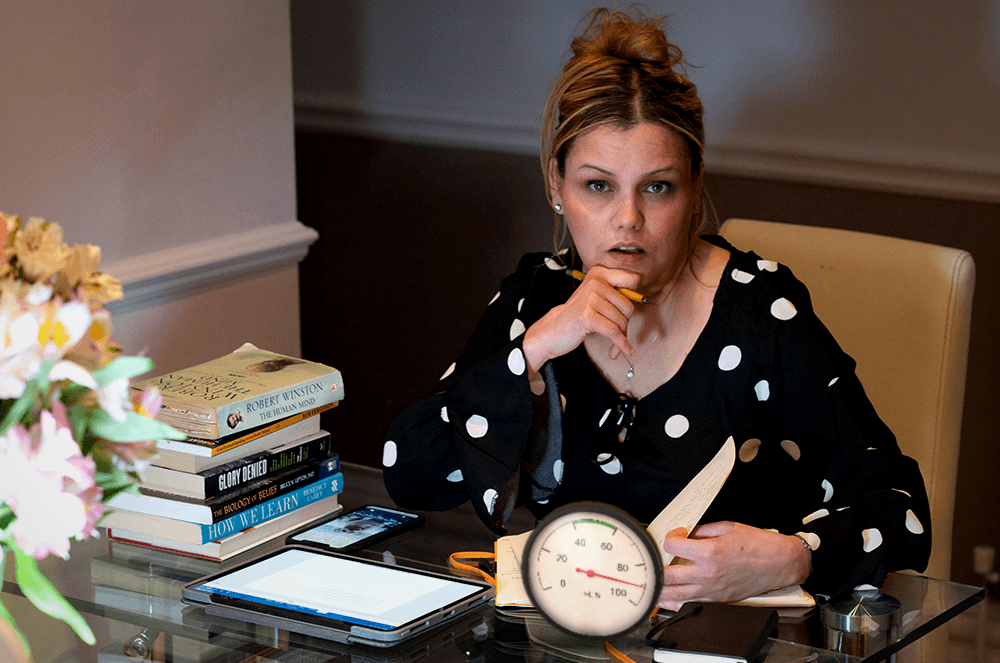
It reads 90; %
